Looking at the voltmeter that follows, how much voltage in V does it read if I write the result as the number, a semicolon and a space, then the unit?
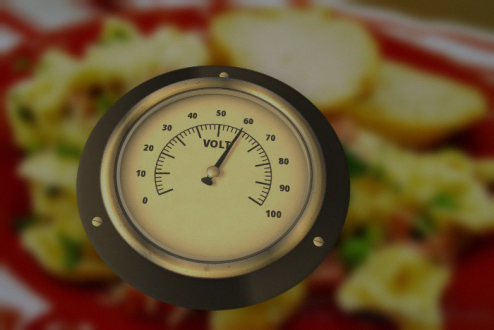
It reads 60; V
